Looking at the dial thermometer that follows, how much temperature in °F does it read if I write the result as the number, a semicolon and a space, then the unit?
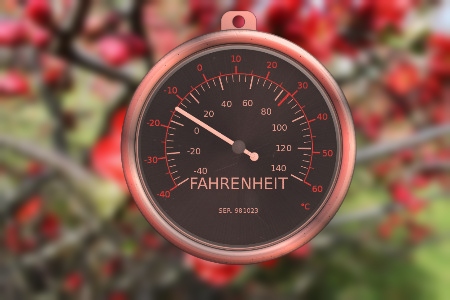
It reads 8; °F
